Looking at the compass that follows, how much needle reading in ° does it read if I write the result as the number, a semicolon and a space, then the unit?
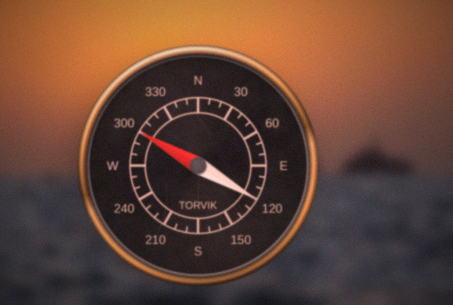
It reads 300; °
